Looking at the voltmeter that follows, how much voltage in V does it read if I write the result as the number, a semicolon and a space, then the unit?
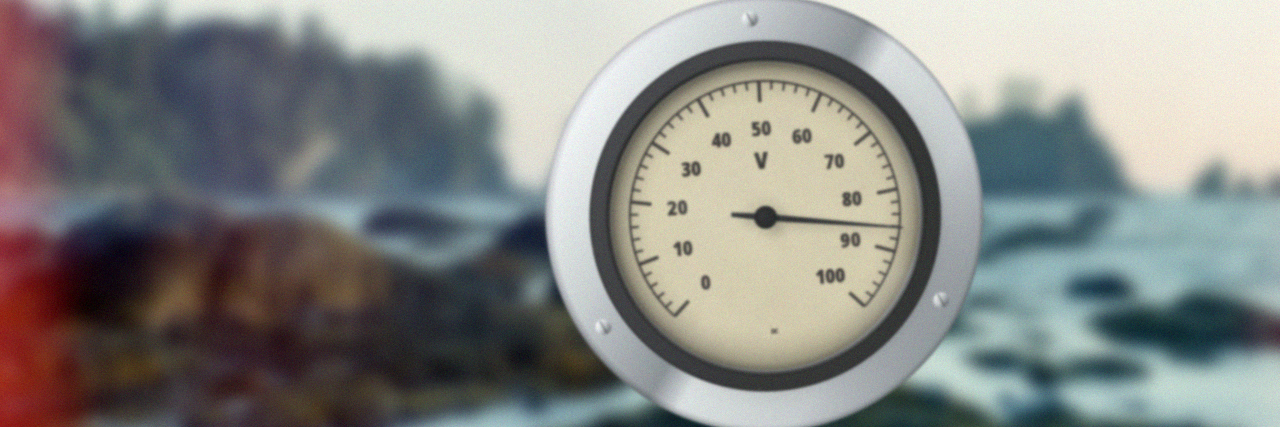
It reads 86; V
